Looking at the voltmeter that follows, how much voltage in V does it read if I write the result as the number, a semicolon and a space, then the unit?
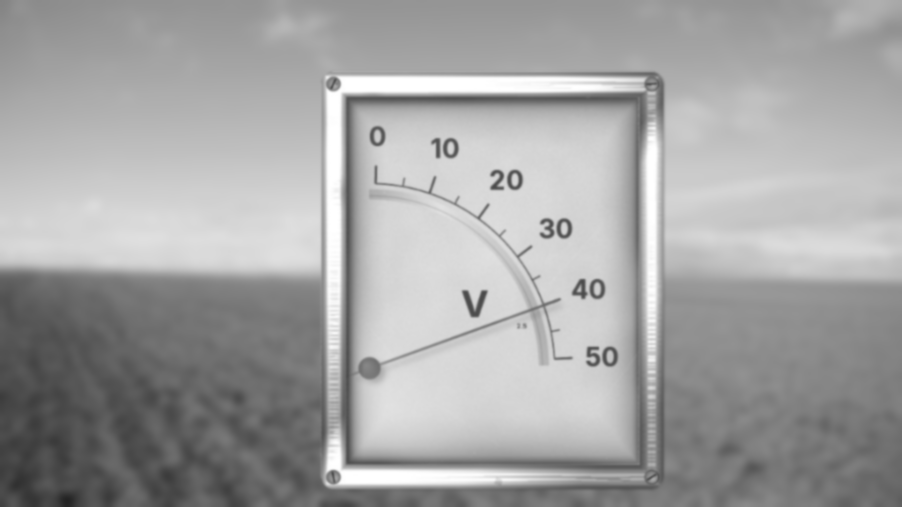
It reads 40; V
